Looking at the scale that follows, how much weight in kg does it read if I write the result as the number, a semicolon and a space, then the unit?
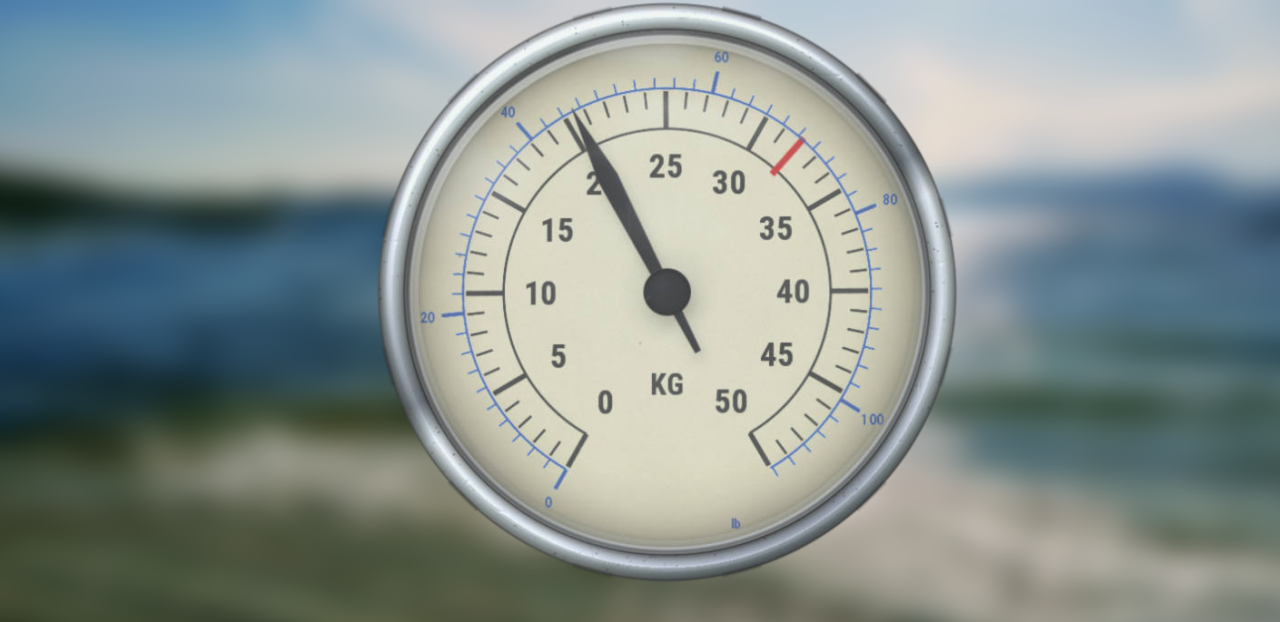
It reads 20.5; kg
